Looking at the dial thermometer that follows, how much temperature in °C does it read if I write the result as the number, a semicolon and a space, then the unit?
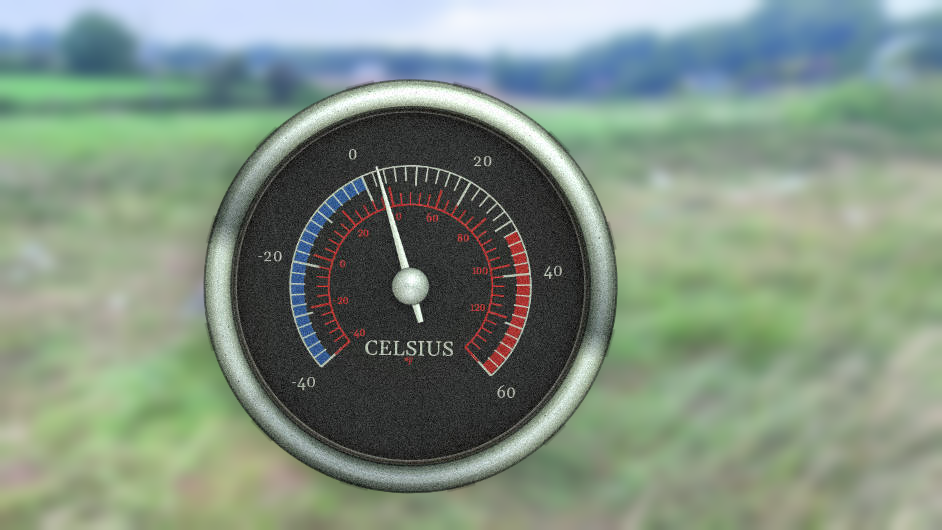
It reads 3; °C
